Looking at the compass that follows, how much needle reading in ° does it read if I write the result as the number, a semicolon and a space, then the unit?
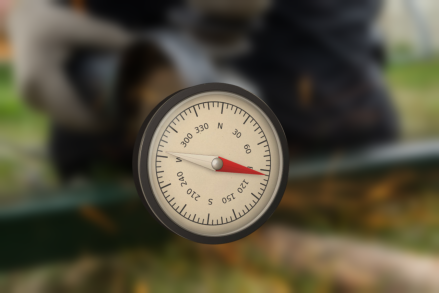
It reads 95; °
